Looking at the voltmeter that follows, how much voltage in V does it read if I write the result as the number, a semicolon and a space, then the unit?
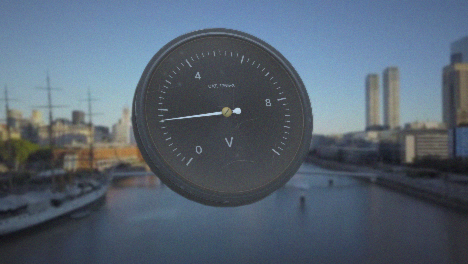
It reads 1.6; V
